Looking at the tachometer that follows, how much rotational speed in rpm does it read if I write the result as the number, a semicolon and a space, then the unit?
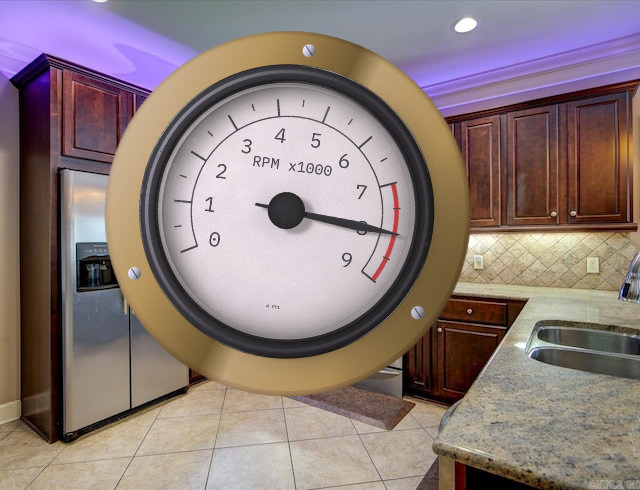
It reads 8000; rpm
